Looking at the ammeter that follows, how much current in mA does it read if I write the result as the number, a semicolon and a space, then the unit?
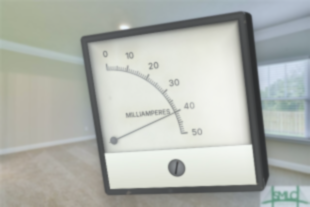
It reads 40; mA
